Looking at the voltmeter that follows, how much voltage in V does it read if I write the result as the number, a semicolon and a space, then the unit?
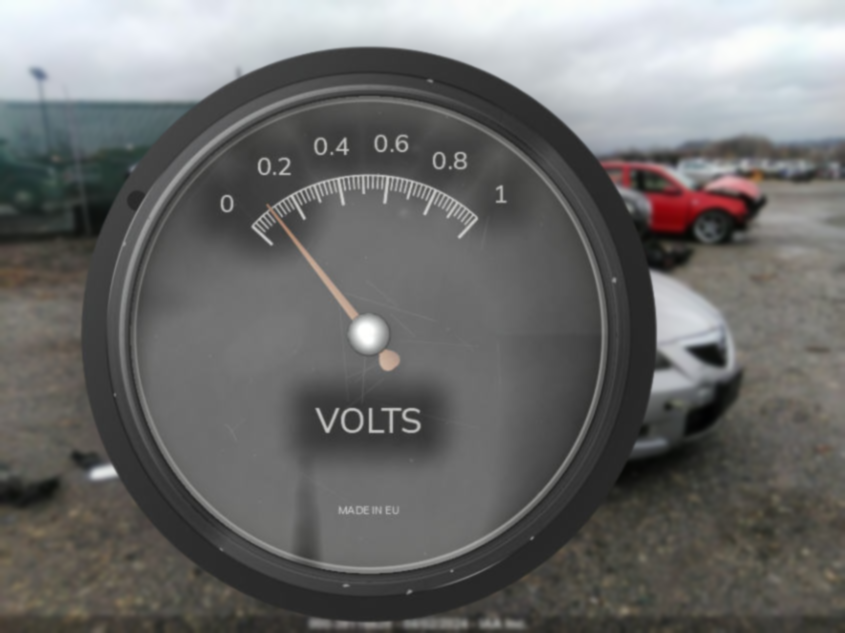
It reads 0.1; V
